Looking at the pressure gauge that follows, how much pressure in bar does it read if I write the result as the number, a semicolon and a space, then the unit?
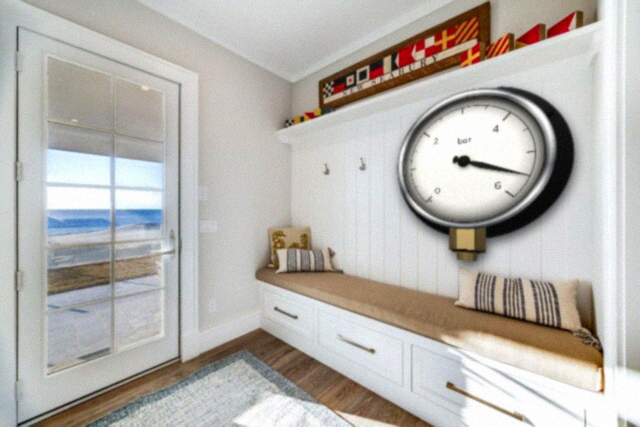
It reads 5.5; bar
